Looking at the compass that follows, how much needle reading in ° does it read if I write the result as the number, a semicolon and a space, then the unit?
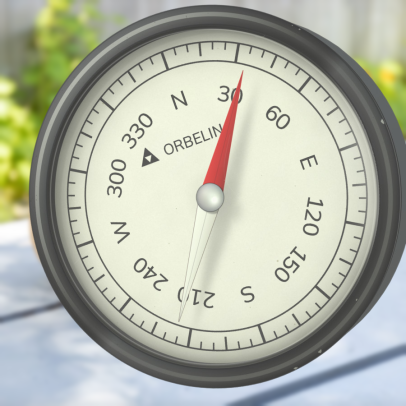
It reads 35; °
